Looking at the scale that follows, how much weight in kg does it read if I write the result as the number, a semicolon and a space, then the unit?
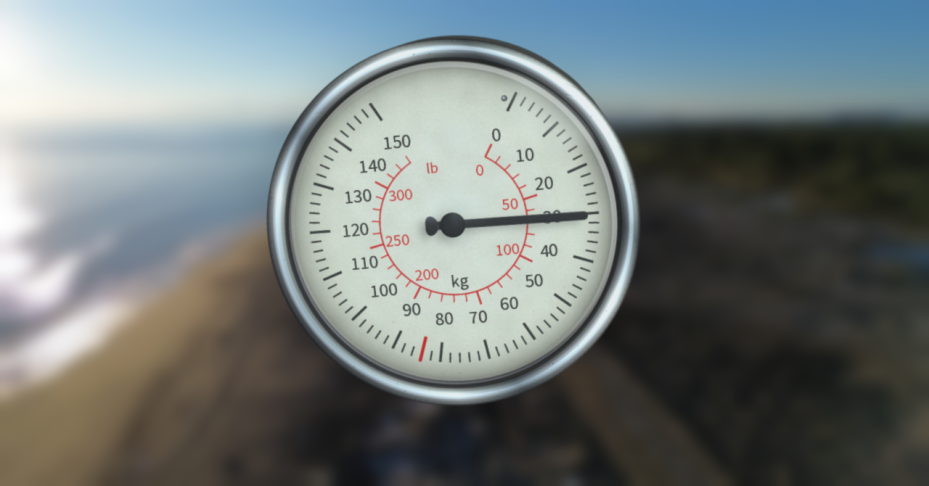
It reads 30; kg
